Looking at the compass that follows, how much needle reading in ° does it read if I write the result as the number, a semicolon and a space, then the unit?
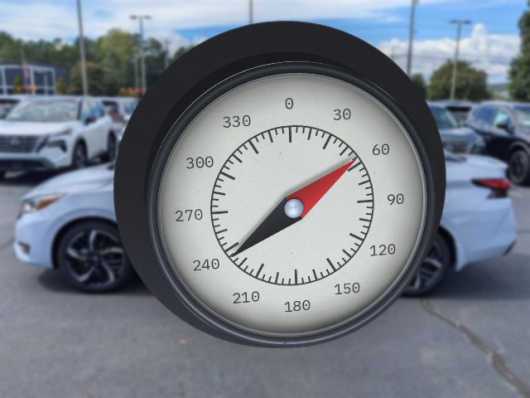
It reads 55; °
